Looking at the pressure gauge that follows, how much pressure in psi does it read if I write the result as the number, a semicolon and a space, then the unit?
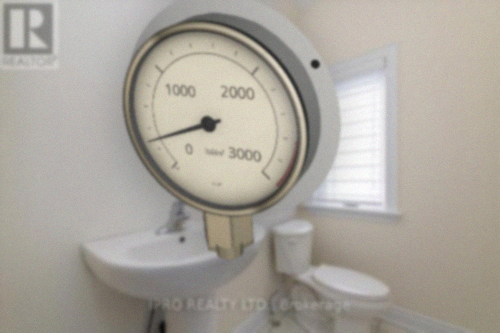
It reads 300; psi
